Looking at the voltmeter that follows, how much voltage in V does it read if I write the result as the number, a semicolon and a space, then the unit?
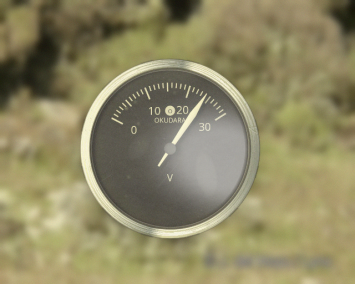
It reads 24; V
